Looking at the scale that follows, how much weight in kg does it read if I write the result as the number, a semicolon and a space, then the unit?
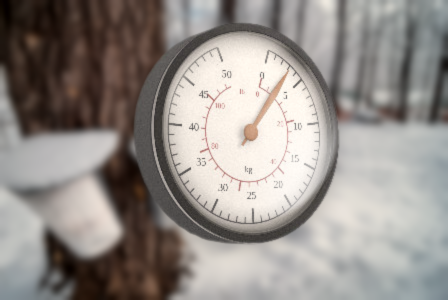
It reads 3; kg
